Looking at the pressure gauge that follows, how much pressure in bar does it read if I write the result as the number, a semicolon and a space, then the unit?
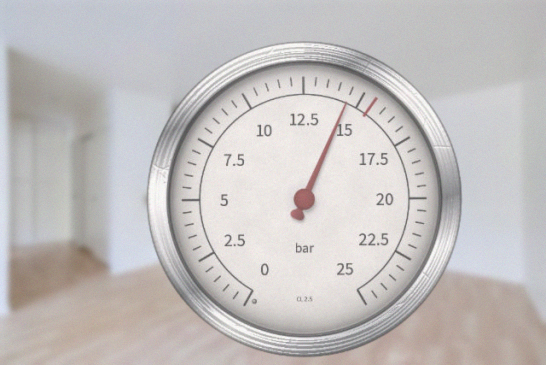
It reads 14.5; bar
